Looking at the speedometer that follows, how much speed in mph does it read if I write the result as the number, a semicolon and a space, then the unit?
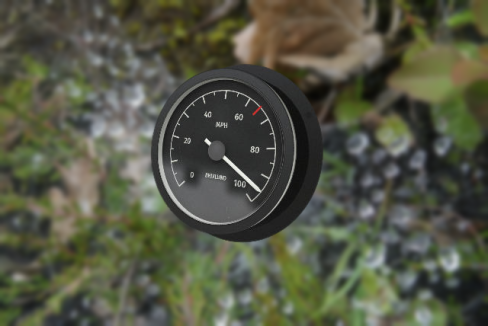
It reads 95; mph
